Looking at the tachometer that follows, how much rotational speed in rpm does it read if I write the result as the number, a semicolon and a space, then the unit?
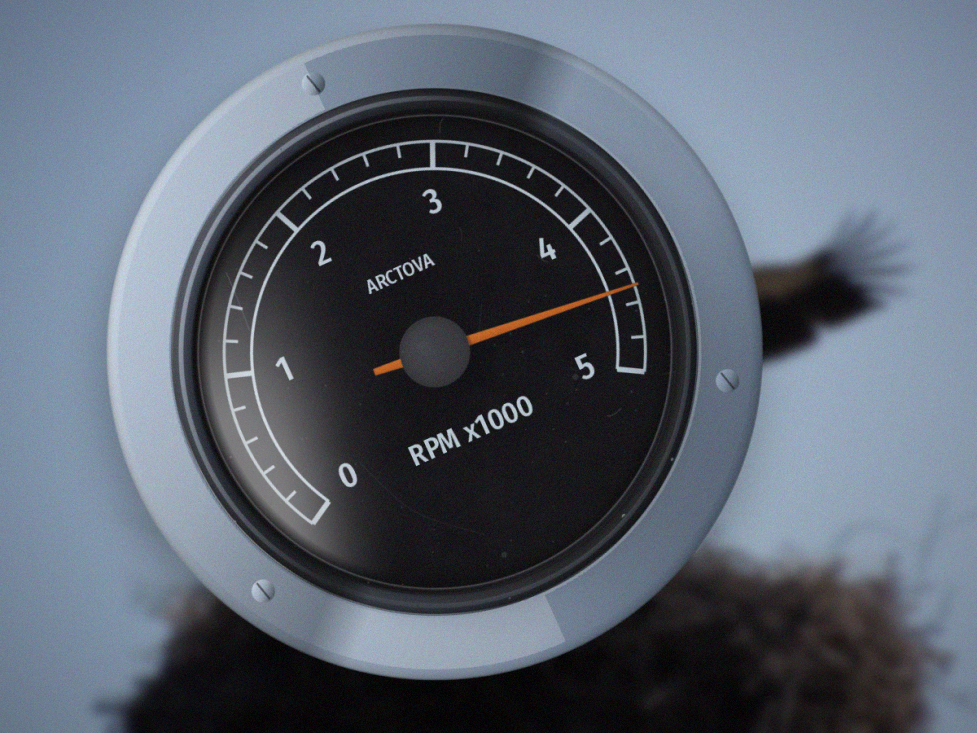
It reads 4500; rpm
